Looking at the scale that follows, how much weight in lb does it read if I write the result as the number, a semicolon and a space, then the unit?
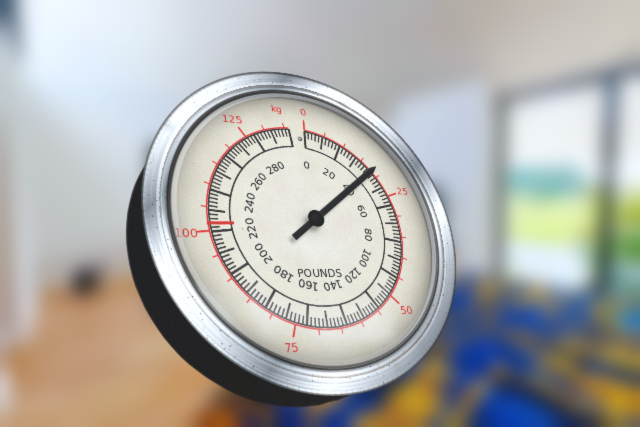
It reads 40; lb
